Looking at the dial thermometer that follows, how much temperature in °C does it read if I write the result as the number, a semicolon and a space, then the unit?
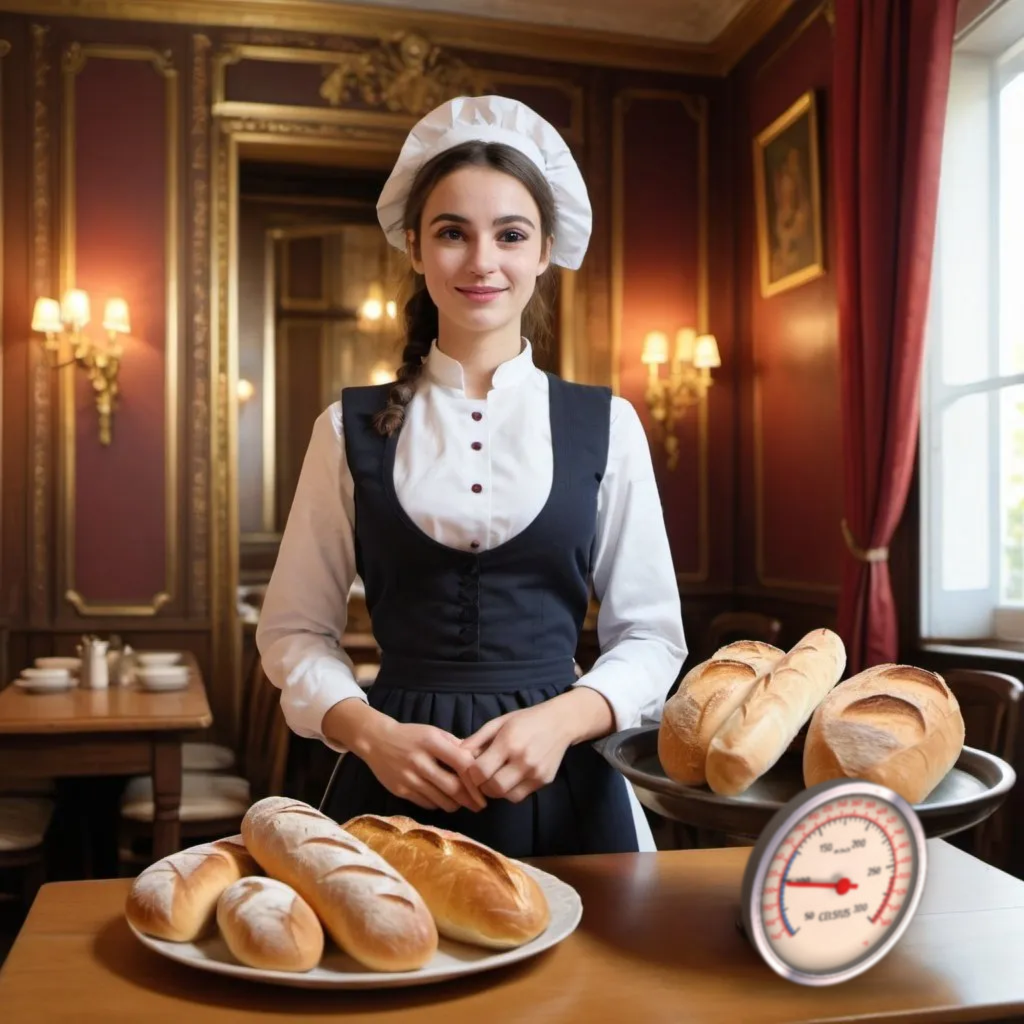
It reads 100; °C
